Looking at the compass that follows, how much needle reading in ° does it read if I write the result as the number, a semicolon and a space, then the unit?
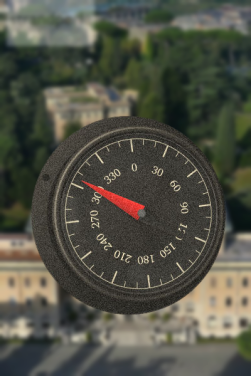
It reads 305; °
